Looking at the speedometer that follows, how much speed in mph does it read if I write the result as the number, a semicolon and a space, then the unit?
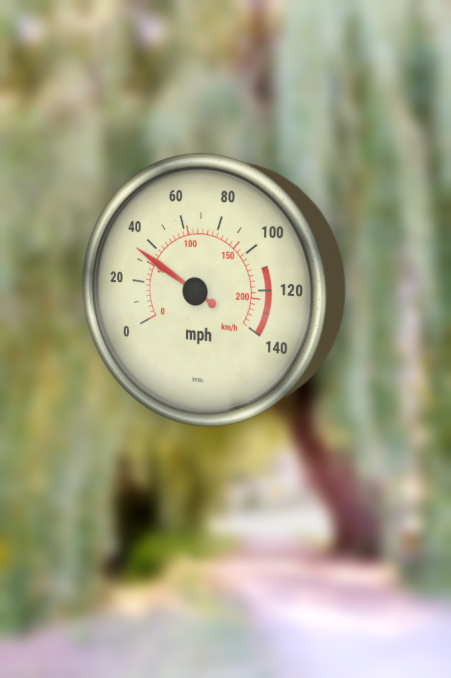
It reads 35; mph
